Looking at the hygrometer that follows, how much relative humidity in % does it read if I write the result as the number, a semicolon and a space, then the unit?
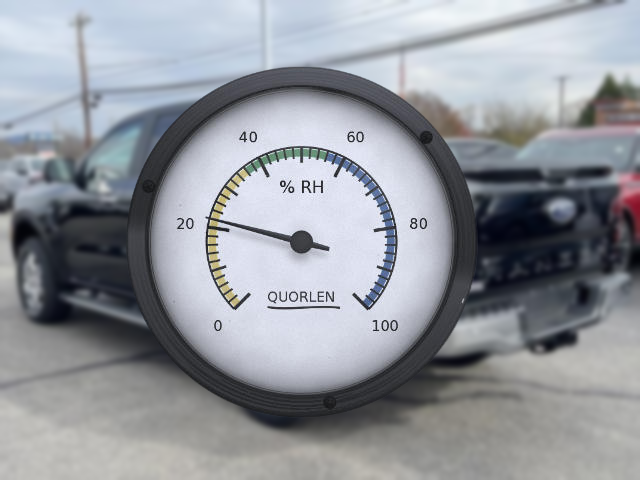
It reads 22; %
